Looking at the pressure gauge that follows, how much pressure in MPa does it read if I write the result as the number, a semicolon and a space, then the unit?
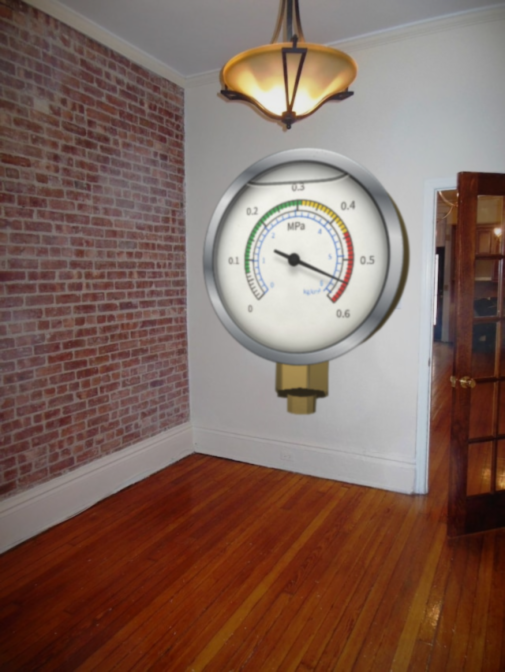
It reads 0.55; MPa
